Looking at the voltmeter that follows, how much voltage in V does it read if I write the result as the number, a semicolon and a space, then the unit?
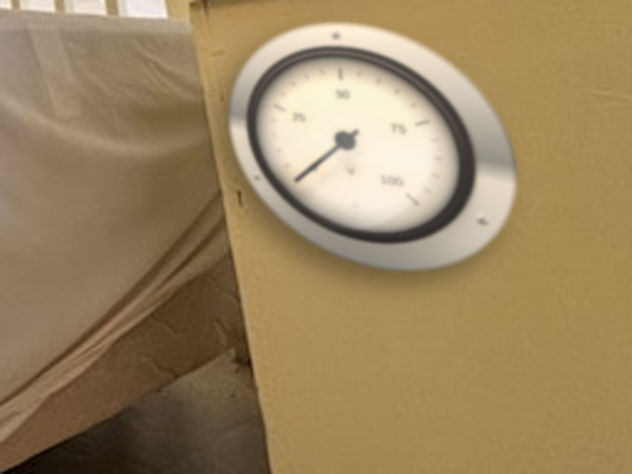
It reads 0; V
